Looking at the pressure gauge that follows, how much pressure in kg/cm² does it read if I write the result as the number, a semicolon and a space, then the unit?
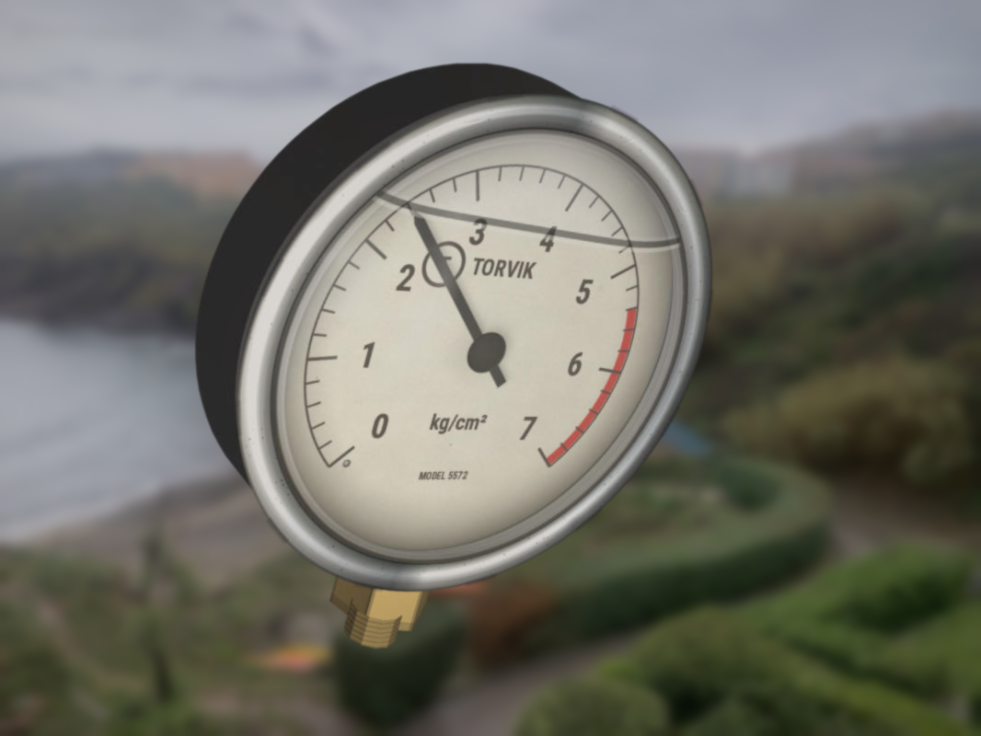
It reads 2.4; kg/cm²
